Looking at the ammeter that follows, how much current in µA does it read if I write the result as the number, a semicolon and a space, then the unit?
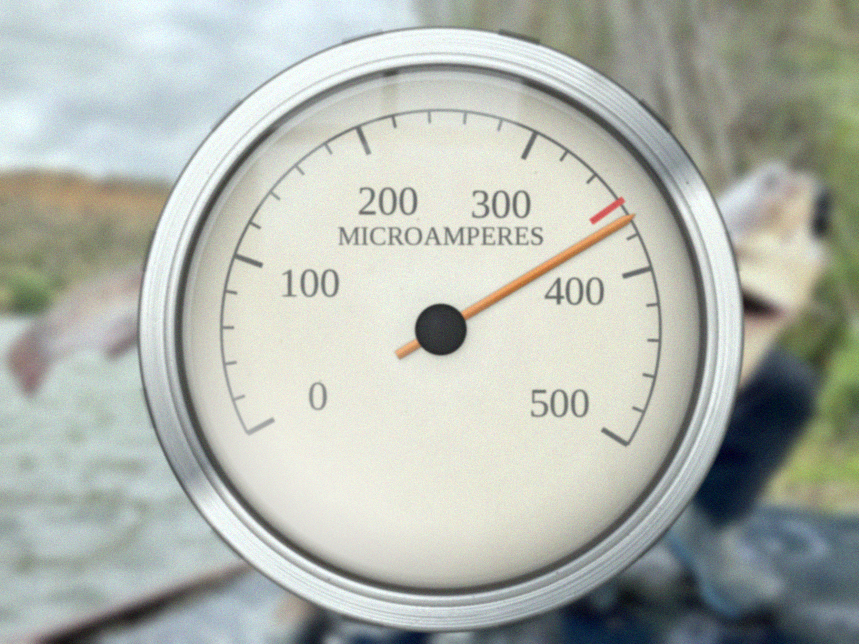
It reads 370; µA
